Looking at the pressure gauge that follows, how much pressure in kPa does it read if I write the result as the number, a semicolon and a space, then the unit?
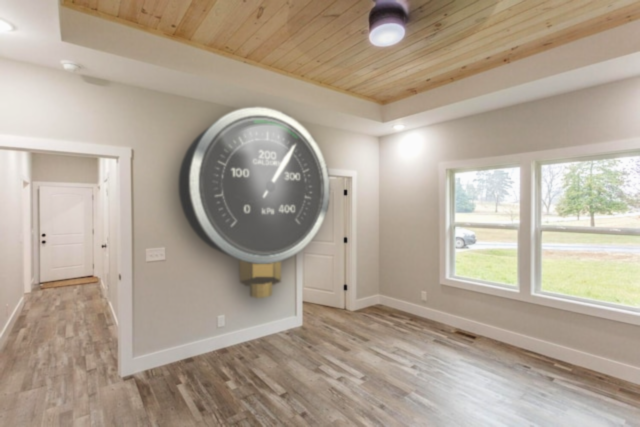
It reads 250; kPa
